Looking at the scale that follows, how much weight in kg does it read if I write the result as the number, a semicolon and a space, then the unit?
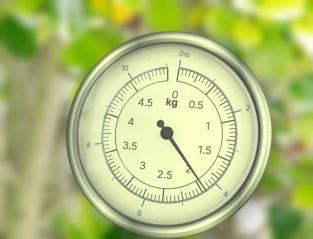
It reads 1.95; kg
